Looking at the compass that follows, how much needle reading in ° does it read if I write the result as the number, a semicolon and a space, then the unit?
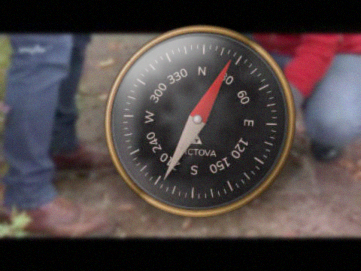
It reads 25; °
